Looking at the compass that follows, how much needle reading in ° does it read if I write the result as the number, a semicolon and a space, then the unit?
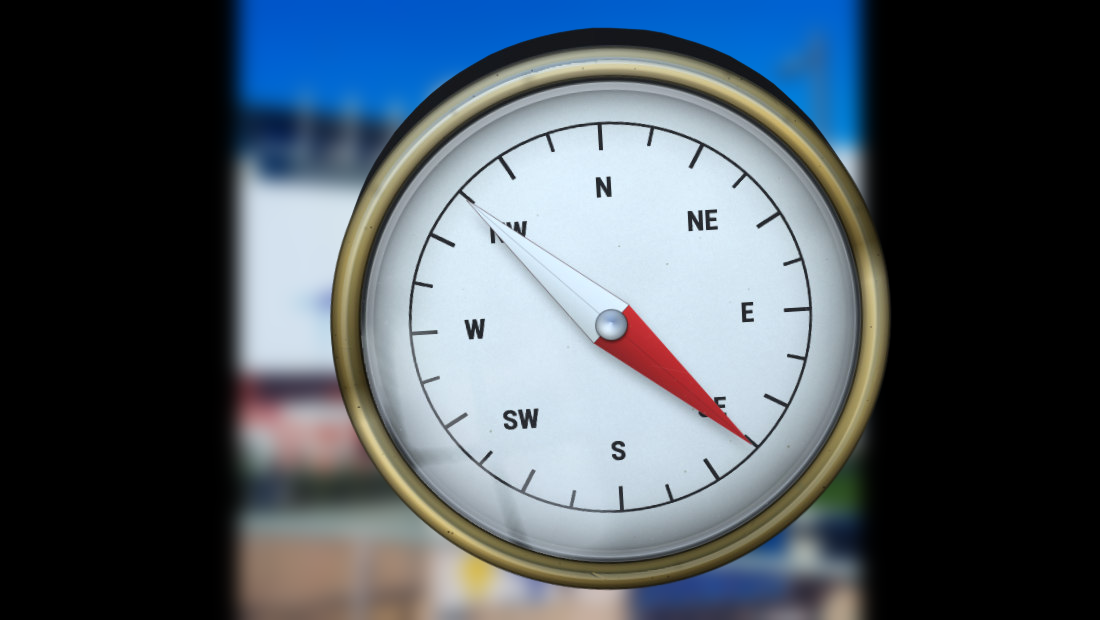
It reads 135; °
